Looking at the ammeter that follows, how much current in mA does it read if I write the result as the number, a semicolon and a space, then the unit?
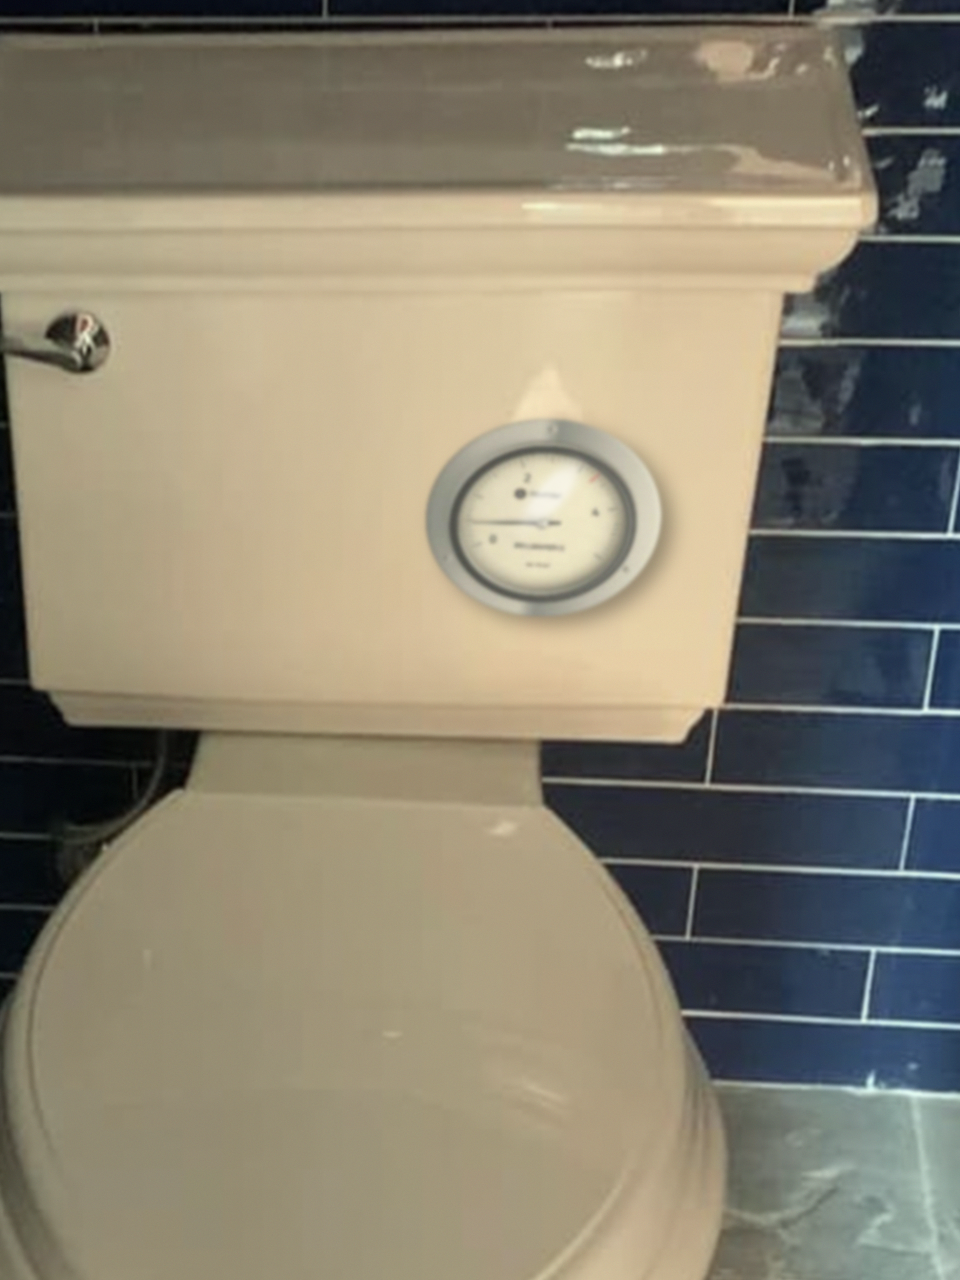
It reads 0.5; mA
